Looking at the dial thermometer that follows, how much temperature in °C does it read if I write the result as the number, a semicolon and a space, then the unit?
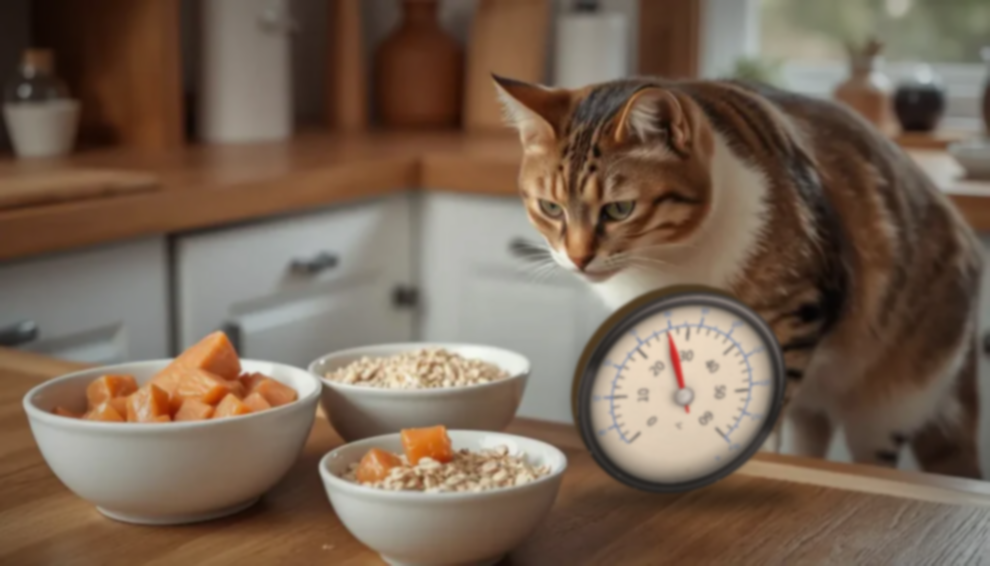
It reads 26; °C
